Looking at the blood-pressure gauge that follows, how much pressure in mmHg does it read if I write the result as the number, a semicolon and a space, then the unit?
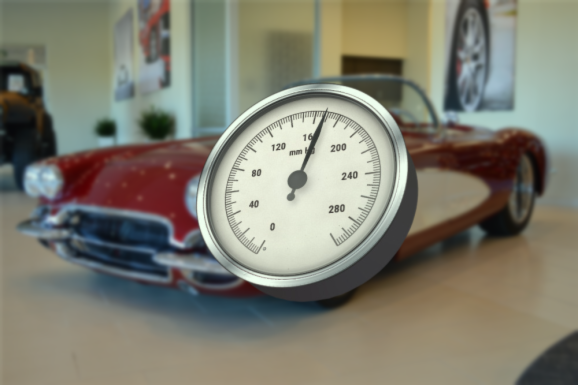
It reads 170; mmHg
